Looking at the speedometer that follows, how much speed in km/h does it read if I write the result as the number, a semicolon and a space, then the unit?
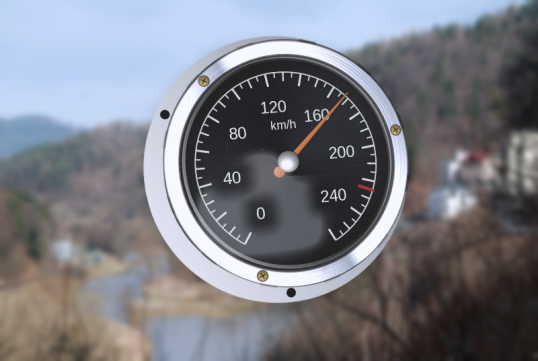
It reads 167.5; km/h
